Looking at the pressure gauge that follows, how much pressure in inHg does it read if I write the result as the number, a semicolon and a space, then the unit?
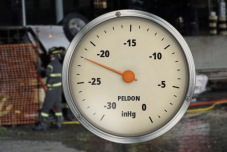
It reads -22; inHg
